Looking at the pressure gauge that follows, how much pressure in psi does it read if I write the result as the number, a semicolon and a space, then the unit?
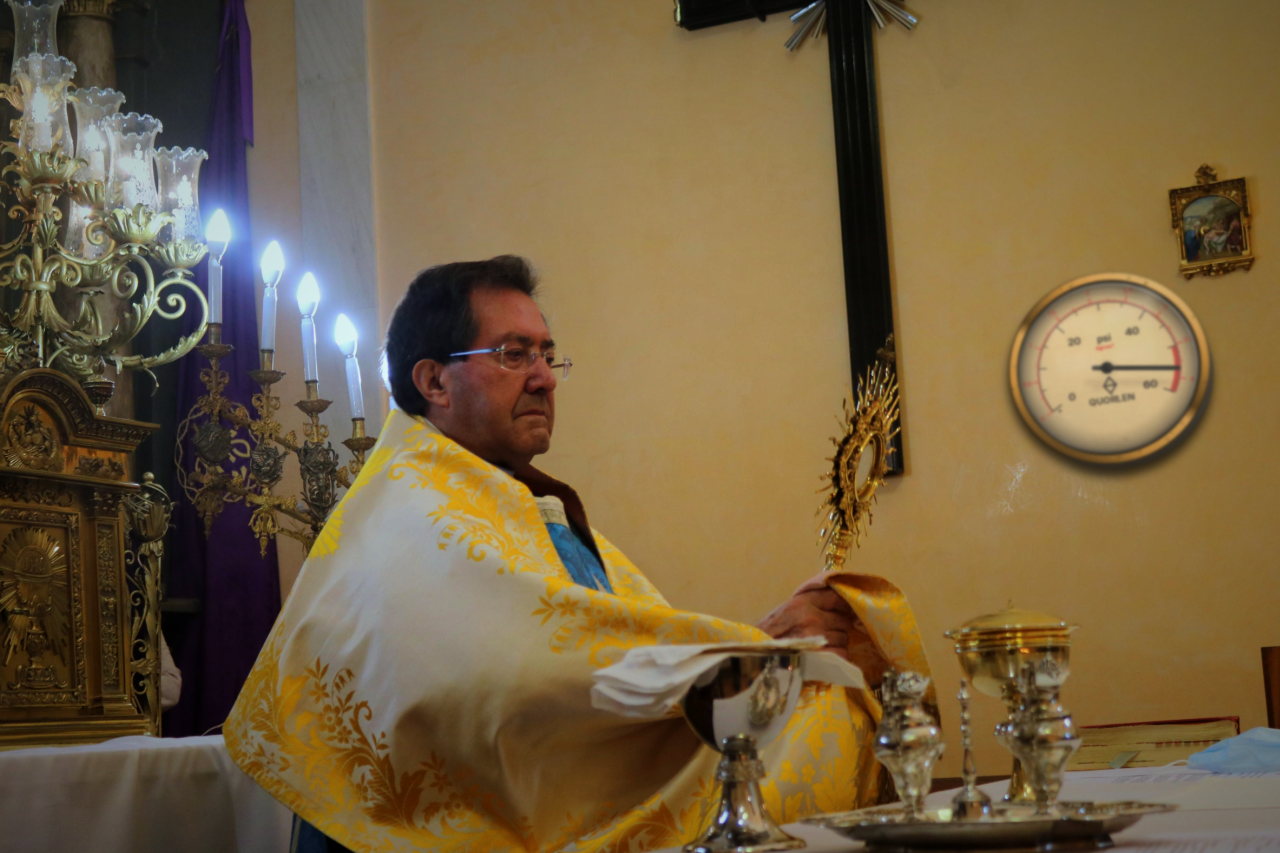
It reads 55; psi
